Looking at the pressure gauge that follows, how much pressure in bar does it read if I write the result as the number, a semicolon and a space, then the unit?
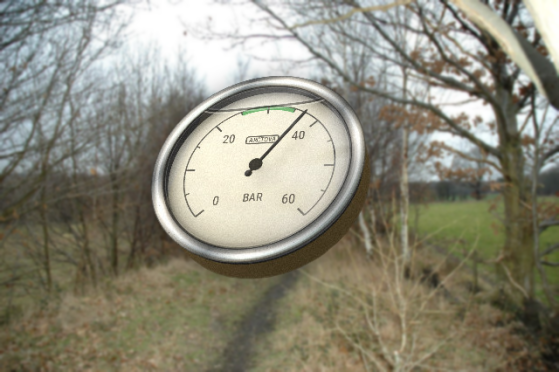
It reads 37.5; bar
